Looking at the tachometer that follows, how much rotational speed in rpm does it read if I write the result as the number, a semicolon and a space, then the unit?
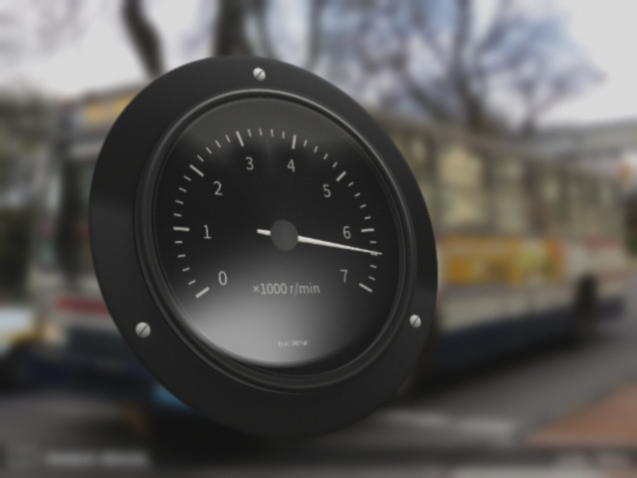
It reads 6400; rpm
